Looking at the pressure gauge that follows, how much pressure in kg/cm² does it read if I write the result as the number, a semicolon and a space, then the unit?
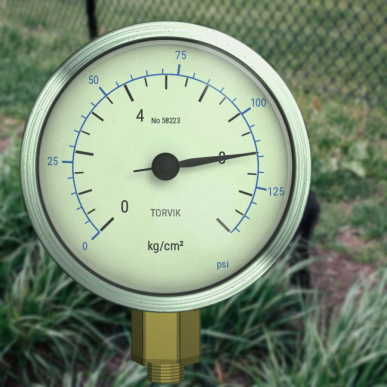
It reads 8; kg/cm²
